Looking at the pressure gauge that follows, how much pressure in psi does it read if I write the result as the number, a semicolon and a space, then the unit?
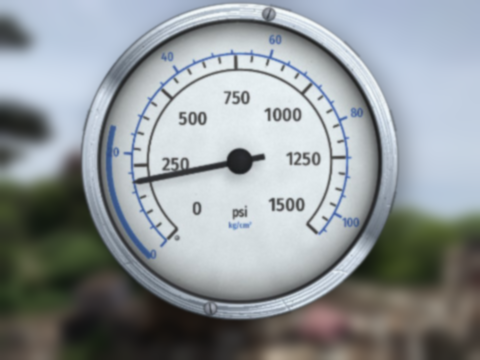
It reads 200; psi
